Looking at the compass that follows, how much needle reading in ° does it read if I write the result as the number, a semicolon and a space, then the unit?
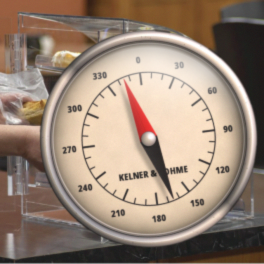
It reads 345; °
